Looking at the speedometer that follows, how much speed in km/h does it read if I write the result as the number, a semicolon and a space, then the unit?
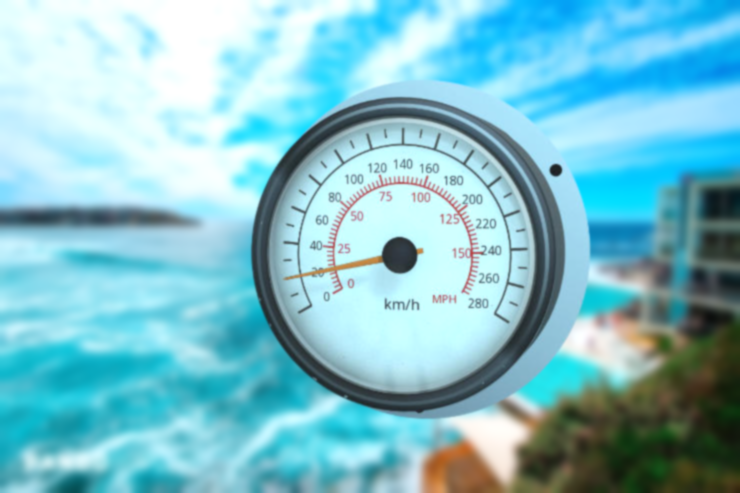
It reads 20; km/h
